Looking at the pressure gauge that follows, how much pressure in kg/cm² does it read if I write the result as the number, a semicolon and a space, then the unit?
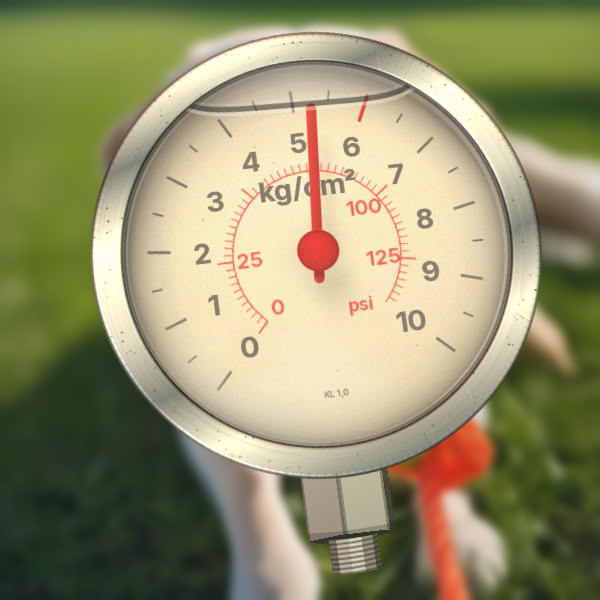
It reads 5.25; kg/cm²
